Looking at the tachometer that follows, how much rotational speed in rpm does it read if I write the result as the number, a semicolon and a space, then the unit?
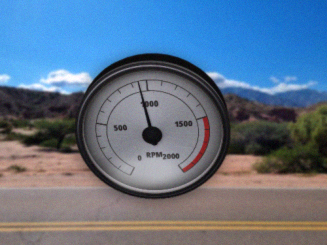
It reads 950; rpm
